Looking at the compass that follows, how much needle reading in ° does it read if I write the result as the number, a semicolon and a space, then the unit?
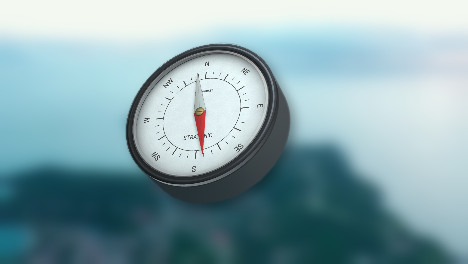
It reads 170; °
